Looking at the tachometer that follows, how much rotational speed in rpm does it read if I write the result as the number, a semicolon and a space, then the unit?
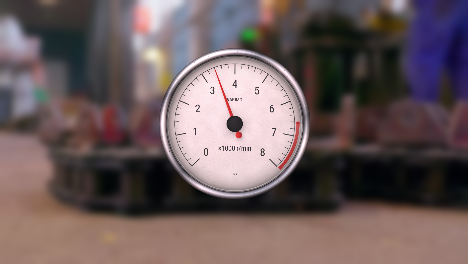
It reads 3400; rpm
